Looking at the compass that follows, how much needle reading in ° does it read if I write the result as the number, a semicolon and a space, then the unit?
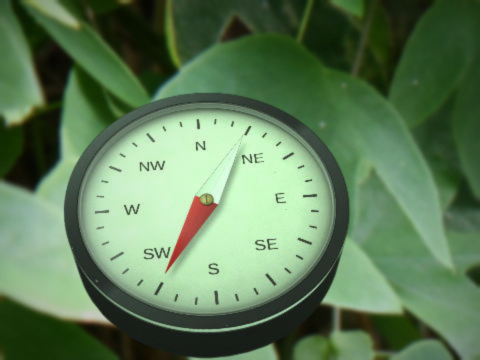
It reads 210; °
